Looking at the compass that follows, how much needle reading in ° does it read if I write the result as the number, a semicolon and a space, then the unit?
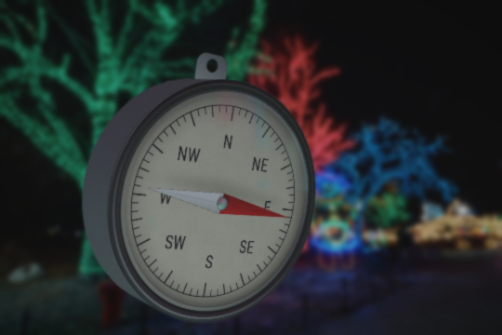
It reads 95; °
